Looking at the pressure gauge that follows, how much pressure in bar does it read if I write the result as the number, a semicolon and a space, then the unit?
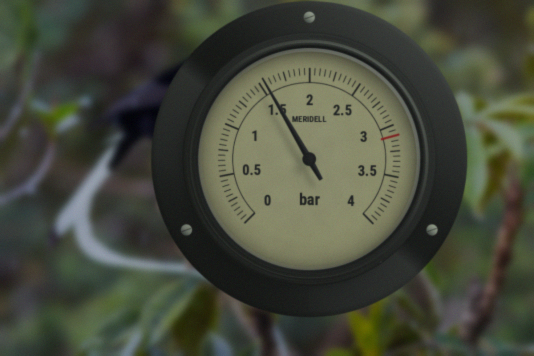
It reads 1.55; bar
